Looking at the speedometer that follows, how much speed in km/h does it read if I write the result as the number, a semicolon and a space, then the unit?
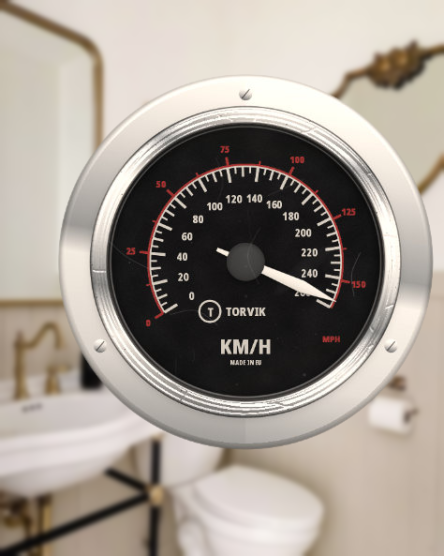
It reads 255; km/h
